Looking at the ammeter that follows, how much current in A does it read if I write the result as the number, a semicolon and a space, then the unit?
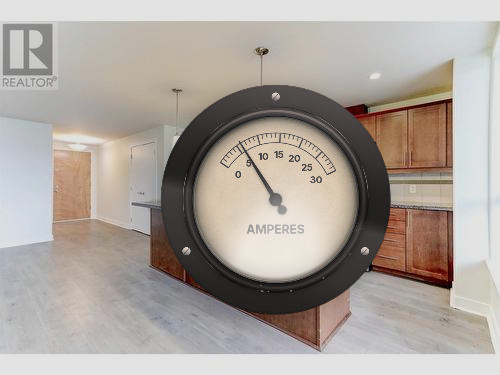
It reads 6; A
